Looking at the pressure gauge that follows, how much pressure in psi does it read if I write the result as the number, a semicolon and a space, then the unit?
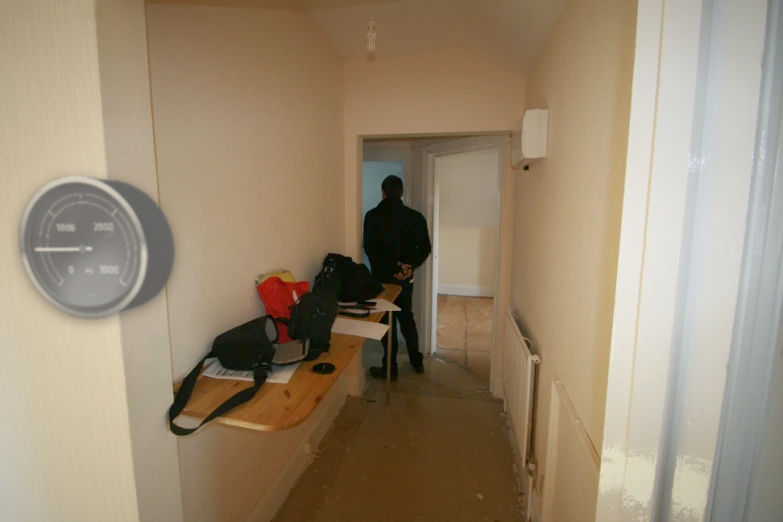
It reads 500; psi
